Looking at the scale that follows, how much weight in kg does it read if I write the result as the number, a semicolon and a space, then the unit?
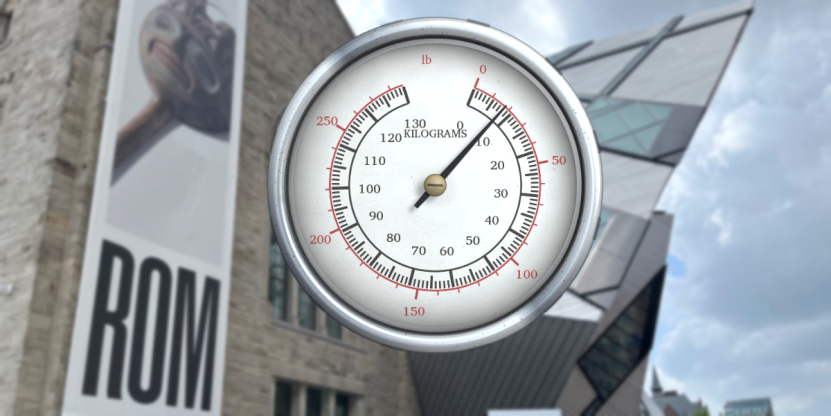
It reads 8; kg
